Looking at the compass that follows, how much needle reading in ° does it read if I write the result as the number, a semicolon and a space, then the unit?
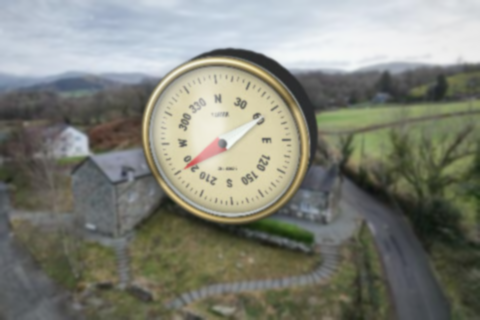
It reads 240; °
